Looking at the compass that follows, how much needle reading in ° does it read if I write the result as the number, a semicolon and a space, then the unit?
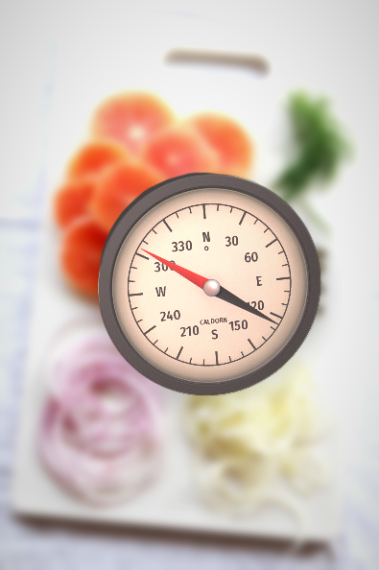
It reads 305; °
